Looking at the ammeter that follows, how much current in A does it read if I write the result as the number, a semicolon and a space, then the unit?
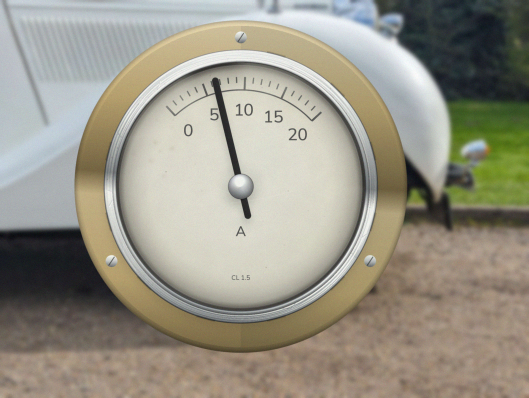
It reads 6.5; A
